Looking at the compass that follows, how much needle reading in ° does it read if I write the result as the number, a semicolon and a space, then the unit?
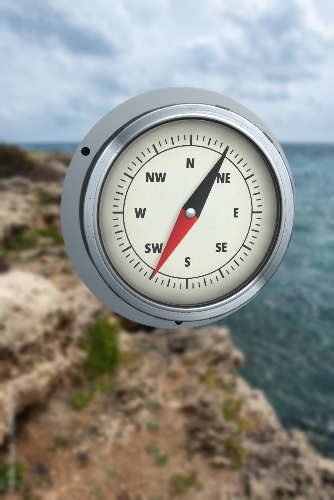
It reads 210; °
